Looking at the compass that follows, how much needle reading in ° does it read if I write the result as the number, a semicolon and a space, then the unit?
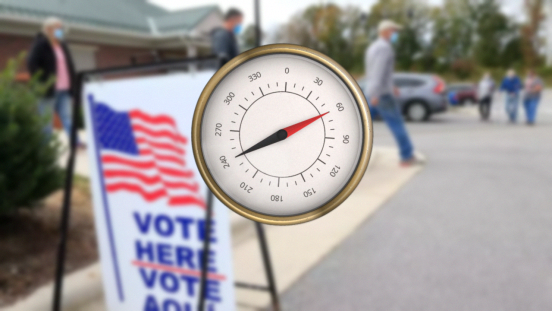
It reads 60; °
